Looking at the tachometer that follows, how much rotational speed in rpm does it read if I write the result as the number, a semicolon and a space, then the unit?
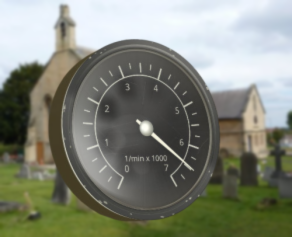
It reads 6500; rpm
